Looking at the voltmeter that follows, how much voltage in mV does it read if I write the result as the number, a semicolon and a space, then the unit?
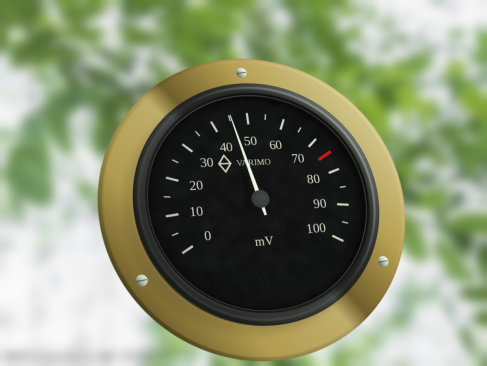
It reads 45; mV
